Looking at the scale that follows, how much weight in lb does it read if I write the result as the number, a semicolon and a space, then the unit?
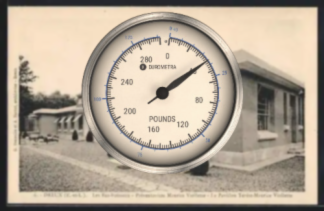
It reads 40; lb
